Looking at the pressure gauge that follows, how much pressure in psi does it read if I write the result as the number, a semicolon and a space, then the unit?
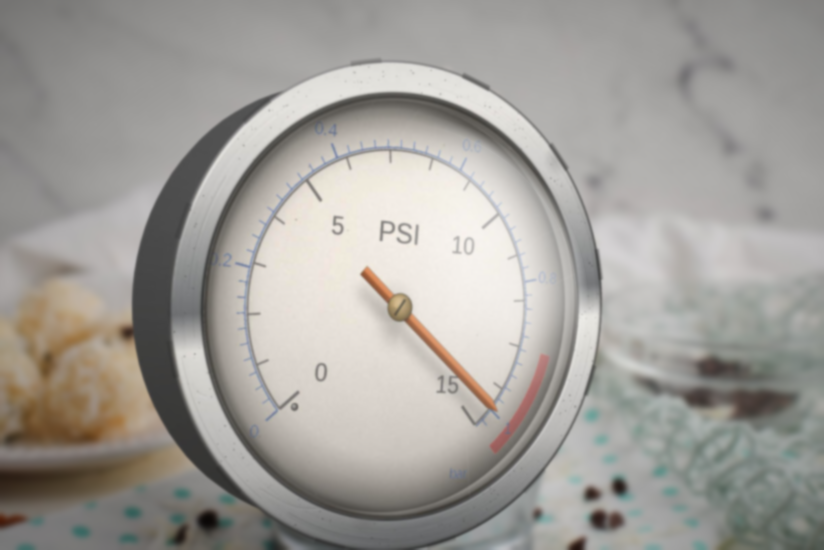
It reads 14.5; psi
